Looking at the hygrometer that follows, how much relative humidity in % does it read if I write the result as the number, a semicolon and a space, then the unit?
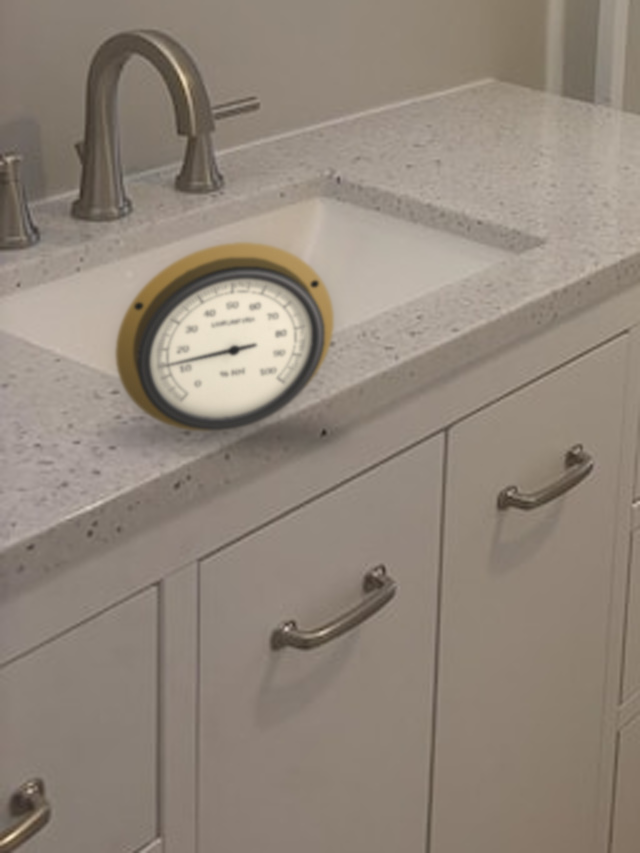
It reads 15; %
